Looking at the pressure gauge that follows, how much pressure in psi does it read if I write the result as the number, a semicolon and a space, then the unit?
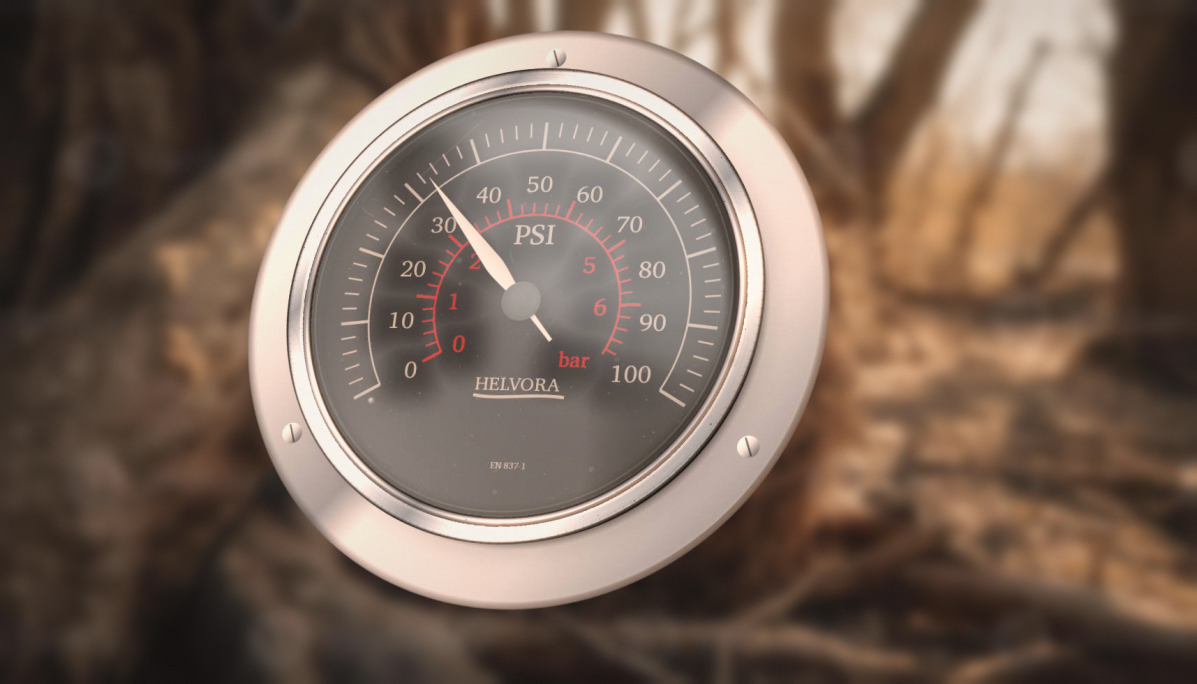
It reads 33; psi
